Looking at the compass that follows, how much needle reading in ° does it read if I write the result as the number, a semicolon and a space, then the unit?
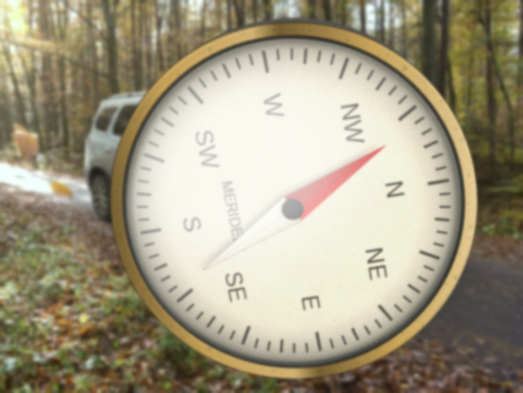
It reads 335; °
